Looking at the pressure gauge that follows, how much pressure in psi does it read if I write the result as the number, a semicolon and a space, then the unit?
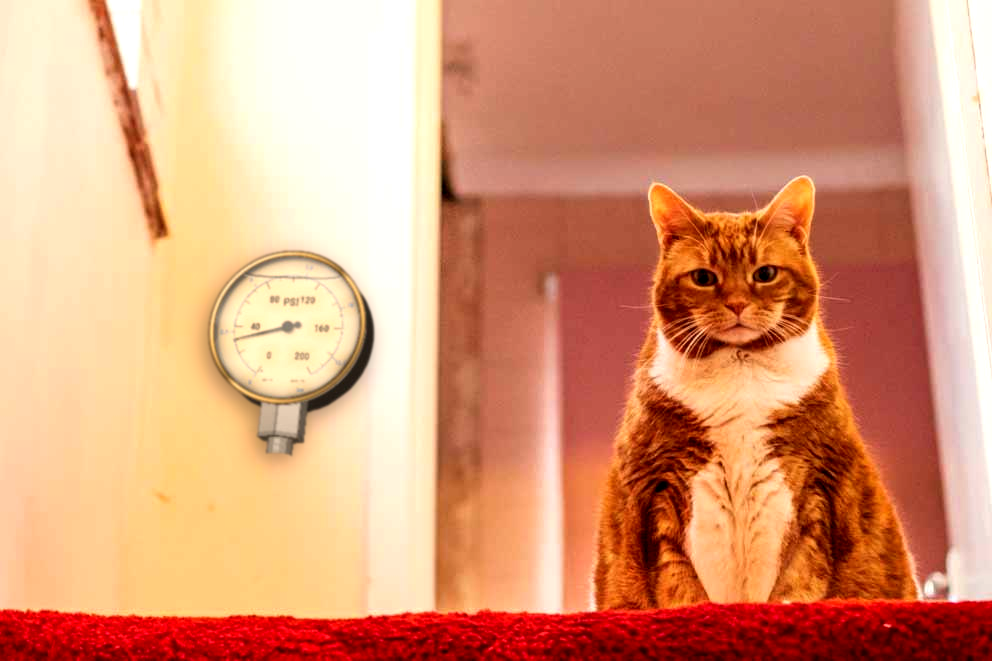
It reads 30; psi
